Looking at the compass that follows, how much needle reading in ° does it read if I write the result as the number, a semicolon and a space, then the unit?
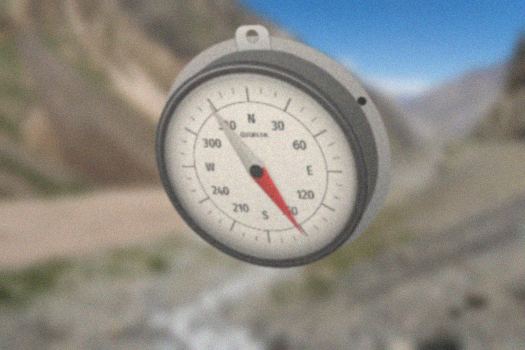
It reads 150; °
